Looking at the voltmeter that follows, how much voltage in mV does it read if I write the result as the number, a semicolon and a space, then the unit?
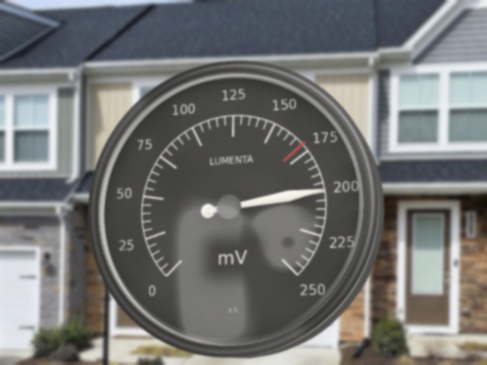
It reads 200; mV
